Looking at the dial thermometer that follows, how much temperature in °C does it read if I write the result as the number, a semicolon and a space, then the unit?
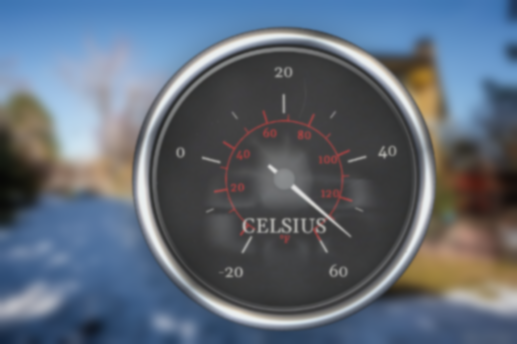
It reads 55; °C
